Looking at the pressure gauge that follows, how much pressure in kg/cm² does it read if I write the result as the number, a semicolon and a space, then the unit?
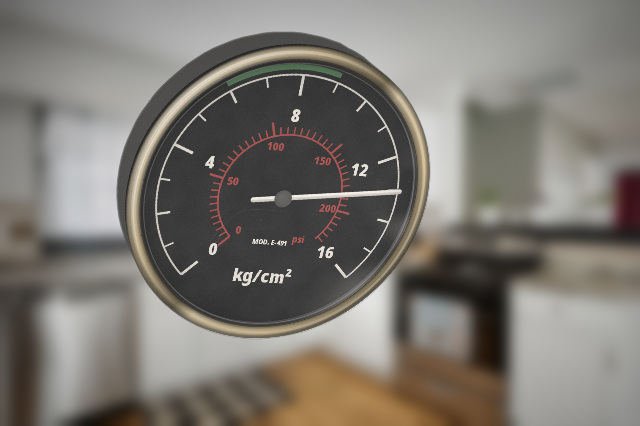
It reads 13; kg/cm²
